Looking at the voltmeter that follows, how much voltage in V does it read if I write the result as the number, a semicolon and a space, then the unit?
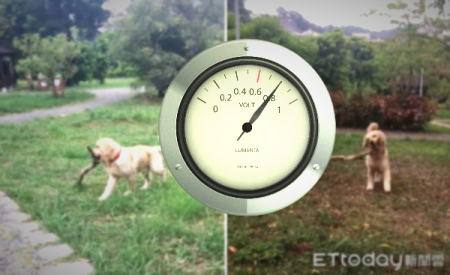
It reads 0.8; V
